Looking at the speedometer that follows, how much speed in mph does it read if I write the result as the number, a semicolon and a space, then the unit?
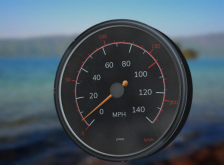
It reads 5; mph
